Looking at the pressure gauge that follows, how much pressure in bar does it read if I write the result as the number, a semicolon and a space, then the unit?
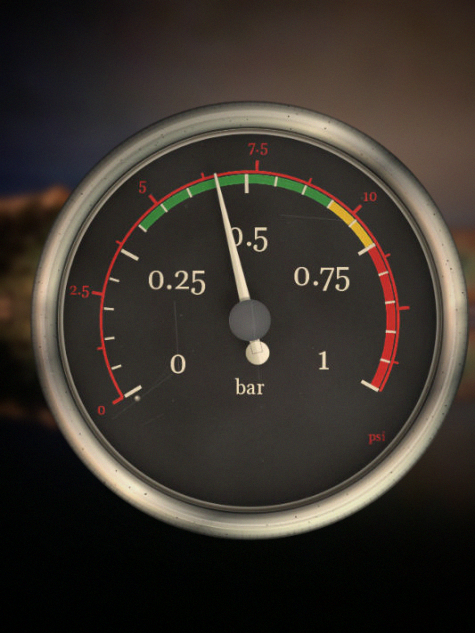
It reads 0.45; bar
